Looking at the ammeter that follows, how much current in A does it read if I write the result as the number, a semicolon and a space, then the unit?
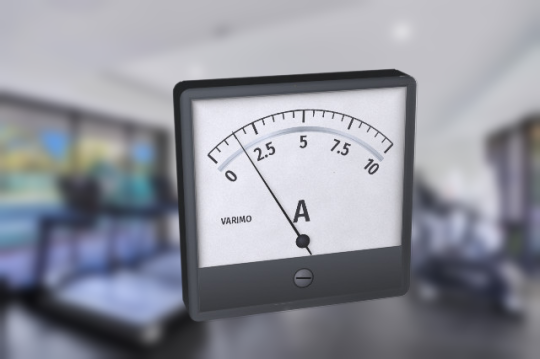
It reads 1.5; A
